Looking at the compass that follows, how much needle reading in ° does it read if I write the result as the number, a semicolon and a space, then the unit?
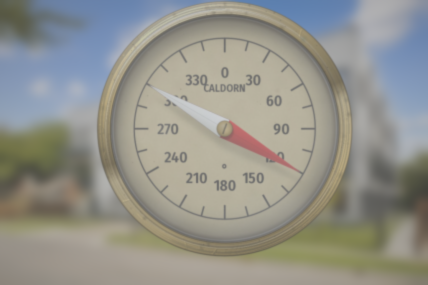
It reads 120; °
